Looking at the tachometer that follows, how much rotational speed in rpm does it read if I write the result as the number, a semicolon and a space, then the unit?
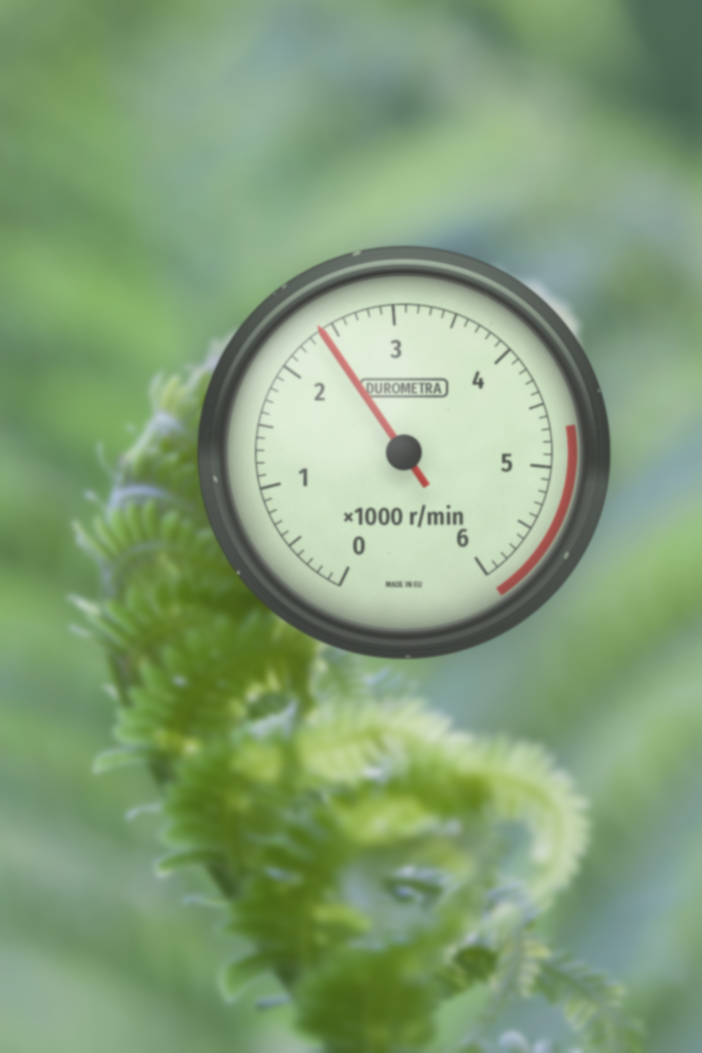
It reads 2400; rpm
